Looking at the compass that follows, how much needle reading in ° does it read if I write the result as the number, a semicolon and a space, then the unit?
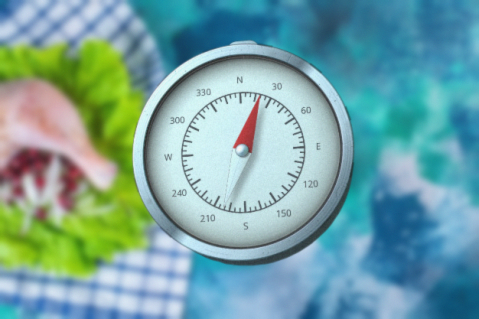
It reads 20; °
